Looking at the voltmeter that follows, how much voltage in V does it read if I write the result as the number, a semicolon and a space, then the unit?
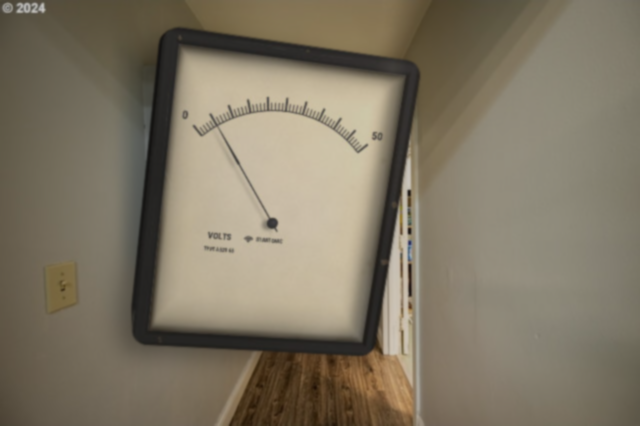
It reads 5; V
